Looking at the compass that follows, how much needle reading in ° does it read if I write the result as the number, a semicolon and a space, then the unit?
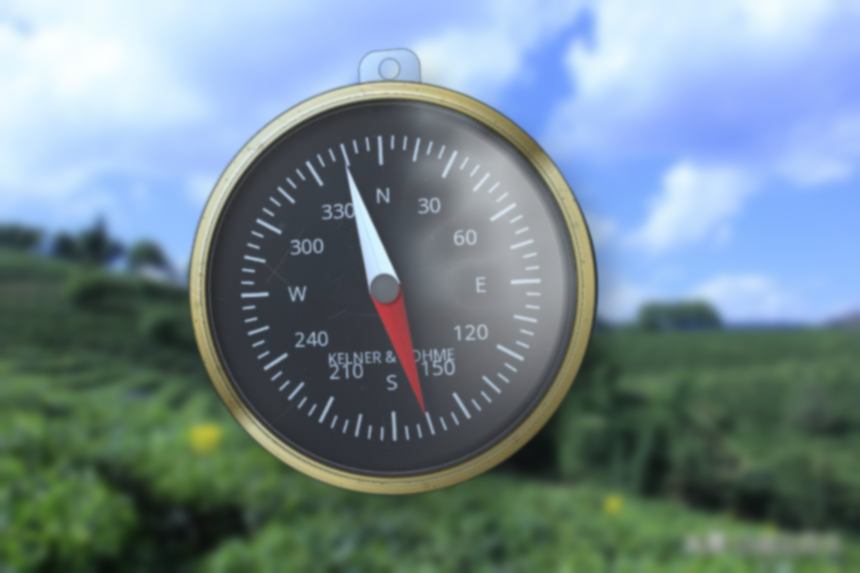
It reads 165; °
